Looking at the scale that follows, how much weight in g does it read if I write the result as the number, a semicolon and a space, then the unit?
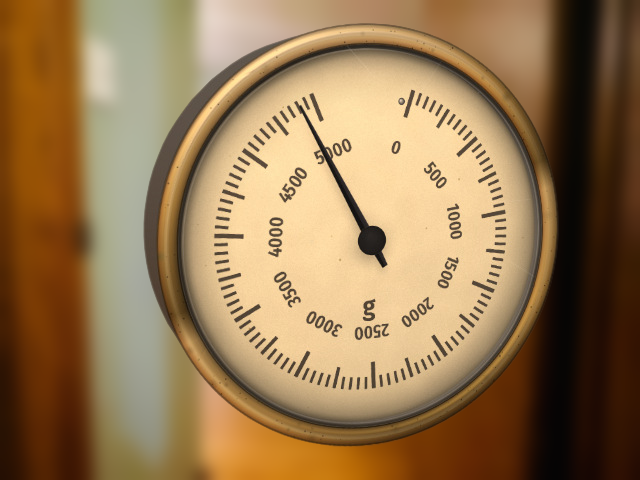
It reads 4900; g
